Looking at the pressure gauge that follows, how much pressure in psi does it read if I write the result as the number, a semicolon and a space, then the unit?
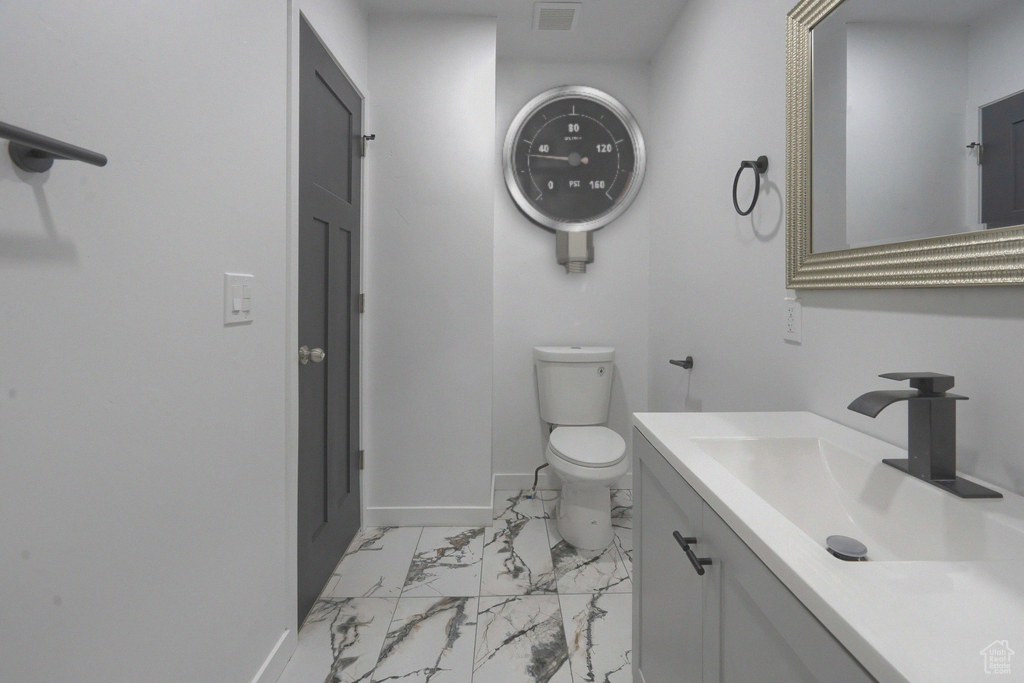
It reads 30; psi
